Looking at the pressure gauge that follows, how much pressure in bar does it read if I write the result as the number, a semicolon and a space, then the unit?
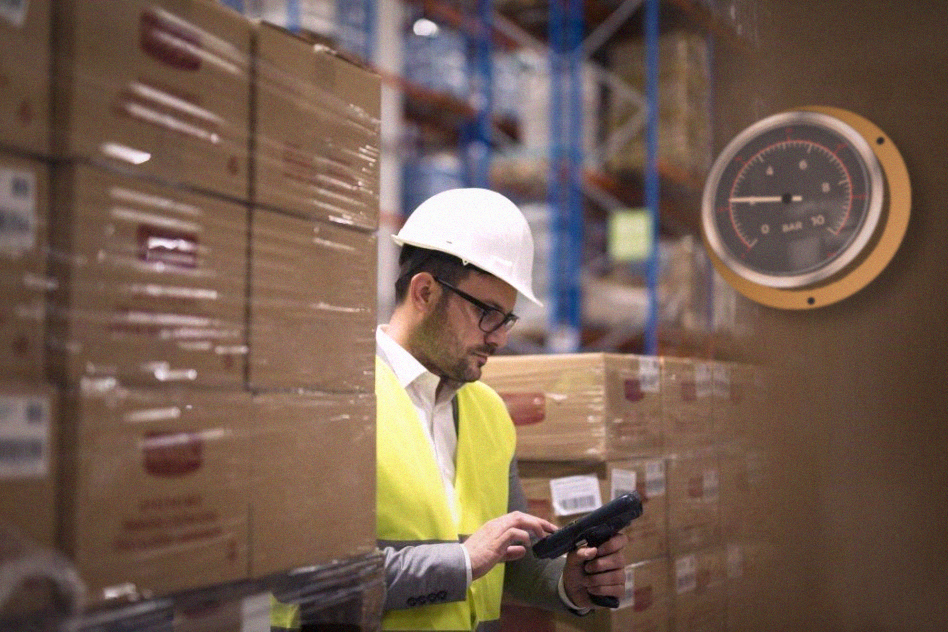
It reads 2; bar
